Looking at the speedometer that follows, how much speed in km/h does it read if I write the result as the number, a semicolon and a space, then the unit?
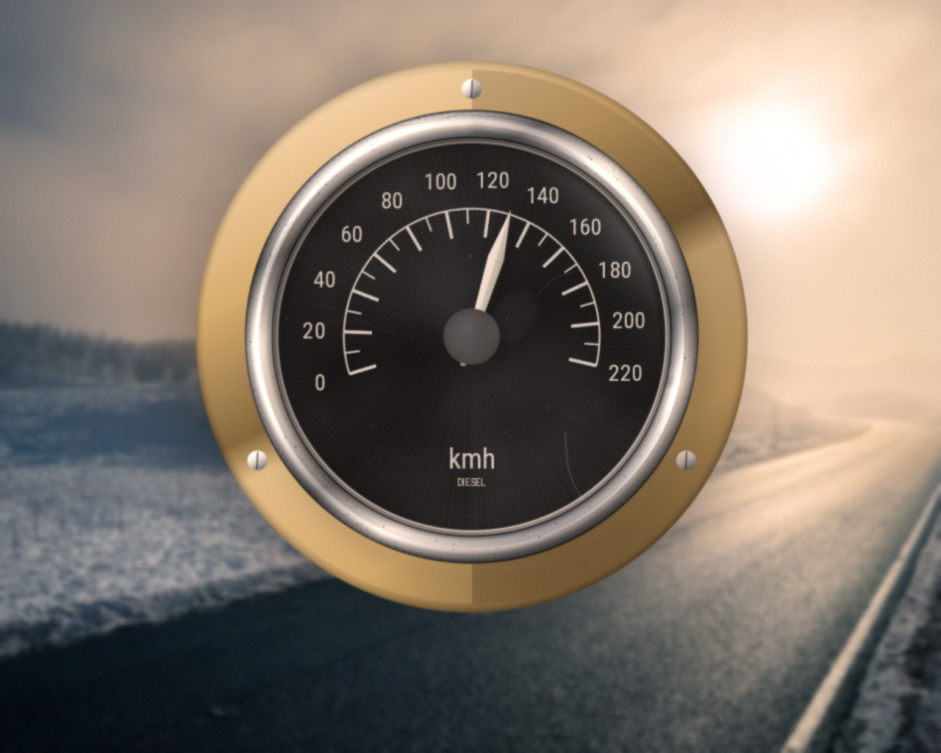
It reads 130; km/h
